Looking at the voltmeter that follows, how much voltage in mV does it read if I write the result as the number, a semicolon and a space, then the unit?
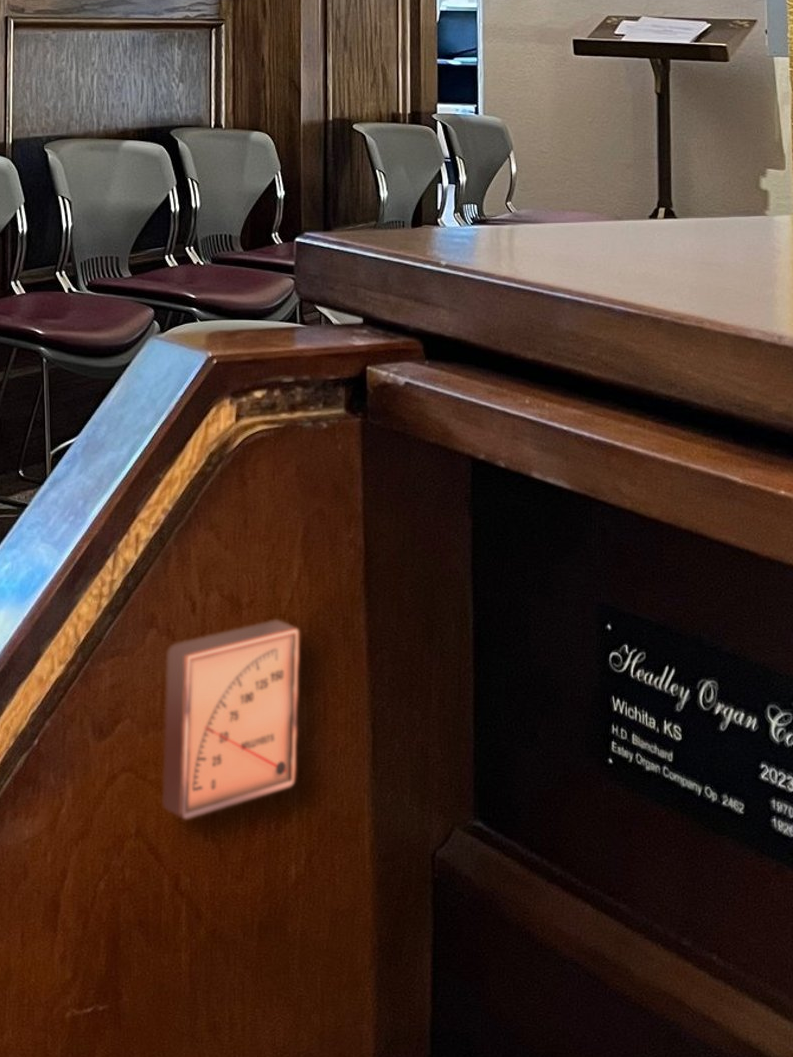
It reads 50; mV
